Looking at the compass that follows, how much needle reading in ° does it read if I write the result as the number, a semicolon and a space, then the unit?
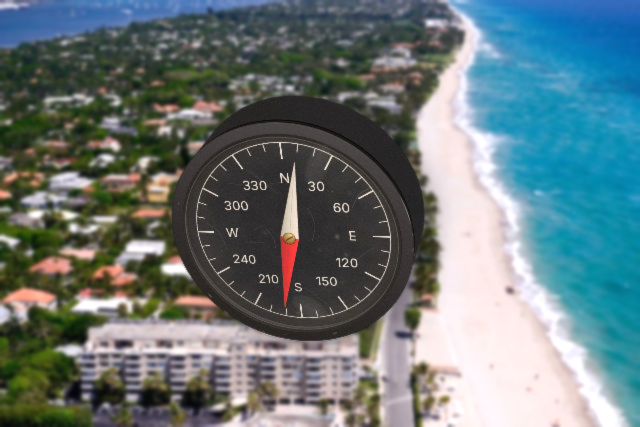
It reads 190; °
